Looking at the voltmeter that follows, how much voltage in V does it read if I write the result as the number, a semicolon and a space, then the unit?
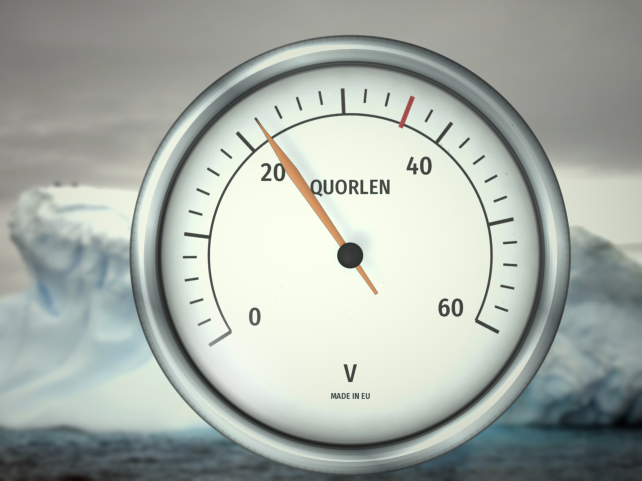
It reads 22; V
